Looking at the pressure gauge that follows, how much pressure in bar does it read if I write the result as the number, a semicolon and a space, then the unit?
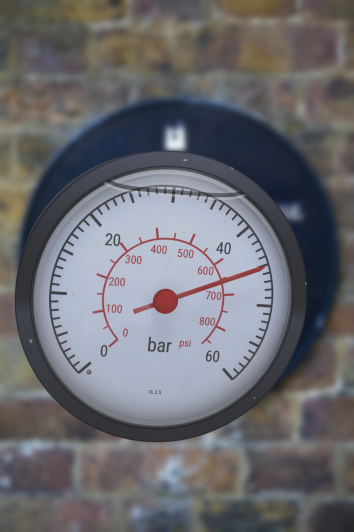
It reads 45; bar
